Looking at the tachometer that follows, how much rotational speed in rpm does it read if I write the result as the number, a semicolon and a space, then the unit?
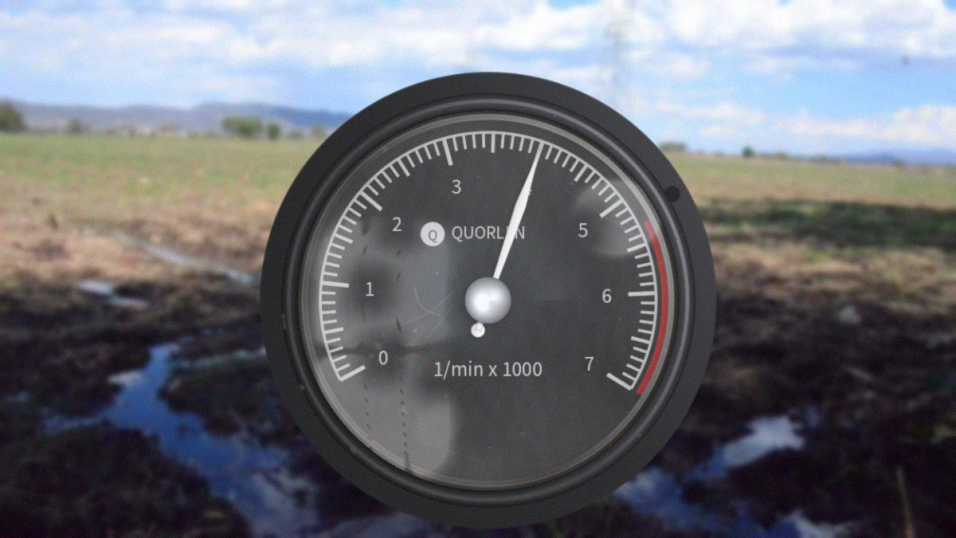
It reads 4000; rpm
